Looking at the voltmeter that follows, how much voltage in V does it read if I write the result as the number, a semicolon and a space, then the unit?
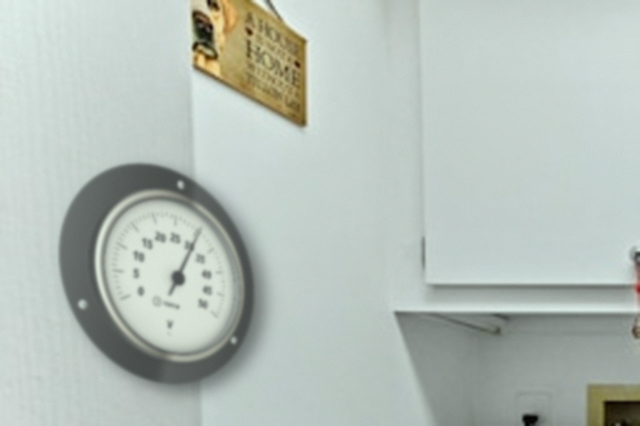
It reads 30; V
